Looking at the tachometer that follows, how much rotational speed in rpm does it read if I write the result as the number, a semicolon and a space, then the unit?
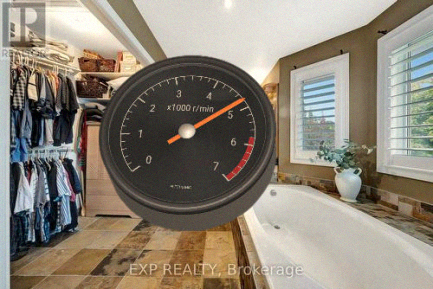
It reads 4800; rpm
